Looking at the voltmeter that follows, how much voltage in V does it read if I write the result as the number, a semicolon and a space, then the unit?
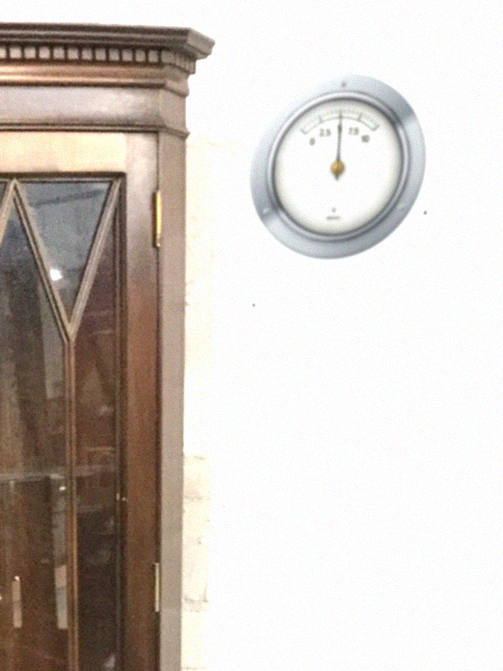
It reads 5; V
